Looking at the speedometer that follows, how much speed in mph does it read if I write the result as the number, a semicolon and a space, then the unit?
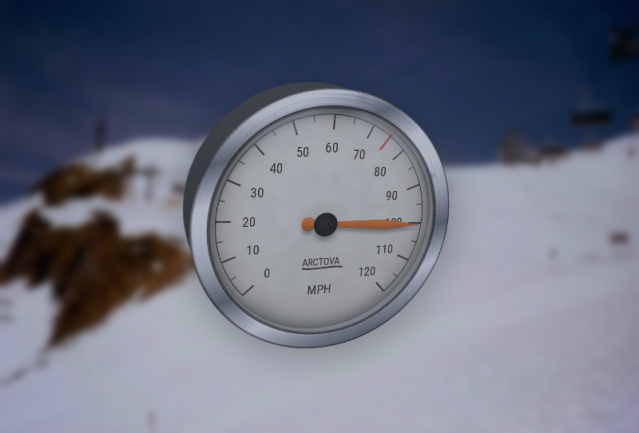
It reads 100; mph
